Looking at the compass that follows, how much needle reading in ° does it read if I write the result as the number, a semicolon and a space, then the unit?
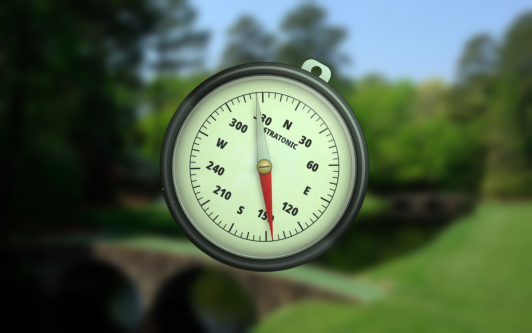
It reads 145; °
